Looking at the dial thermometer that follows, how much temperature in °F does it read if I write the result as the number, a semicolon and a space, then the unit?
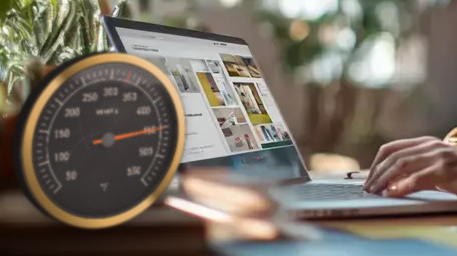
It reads 450; °F
